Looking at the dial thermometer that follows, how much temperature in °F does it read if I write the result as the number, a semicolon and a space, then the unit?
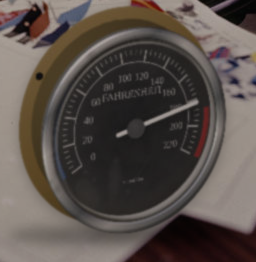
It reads 180; °F
